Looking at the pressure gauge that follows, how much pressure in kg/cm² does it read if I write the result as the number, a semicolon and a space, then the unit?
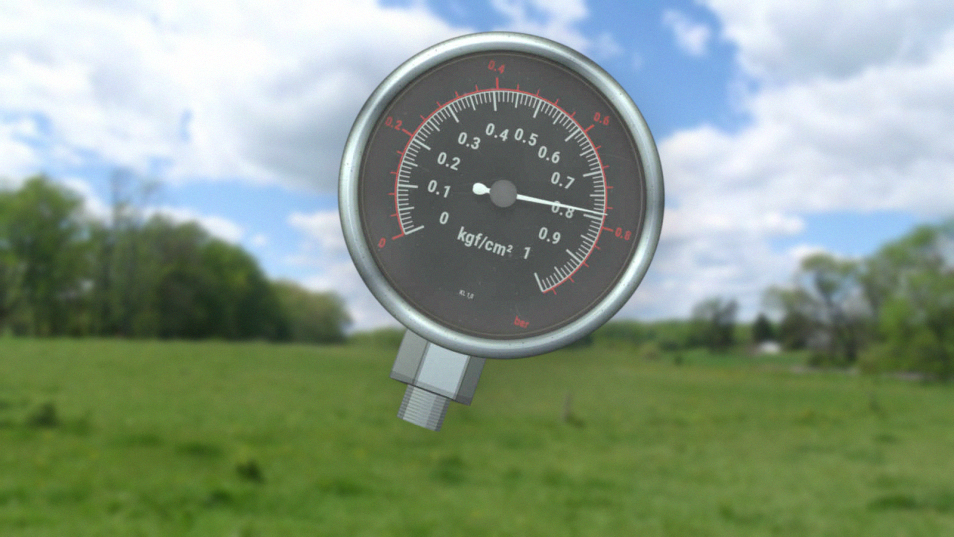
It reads 0.79; kg/cm²
